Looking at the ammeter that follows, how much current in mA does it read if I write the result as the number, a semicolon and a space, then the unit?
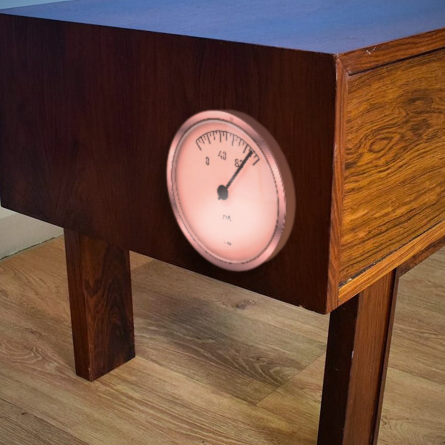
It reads 90; mA
